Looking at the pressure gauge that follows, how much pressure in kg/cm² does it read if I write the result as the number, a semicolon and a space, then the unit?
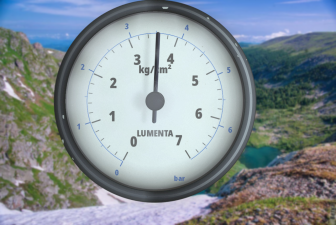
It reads 3.6; kg/cm²
